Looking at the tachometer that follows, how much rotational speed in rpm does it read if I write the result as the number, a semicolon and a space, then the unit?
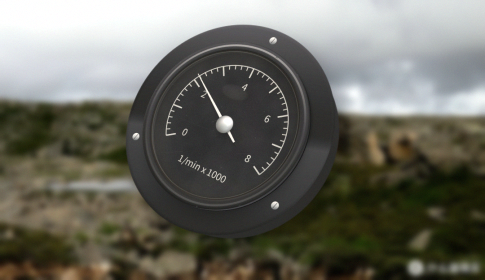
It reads 2200; rpm
